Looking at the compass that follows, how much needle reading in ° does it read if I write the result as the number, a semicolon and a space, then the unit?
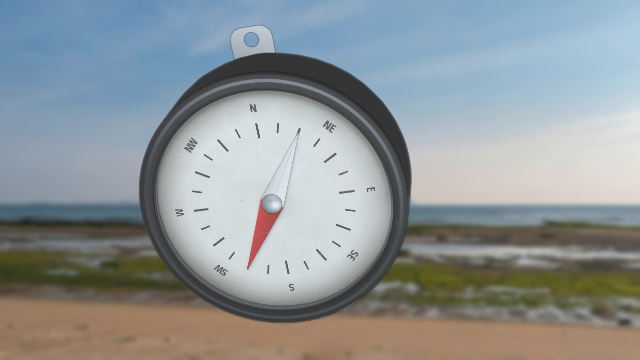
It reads 210; °
